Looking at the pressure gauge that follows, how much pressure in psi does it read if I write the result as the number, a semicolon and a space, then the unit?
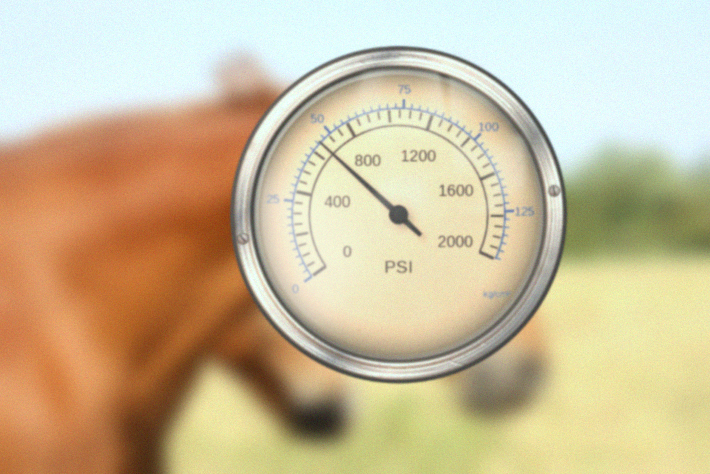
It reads 650; psi
